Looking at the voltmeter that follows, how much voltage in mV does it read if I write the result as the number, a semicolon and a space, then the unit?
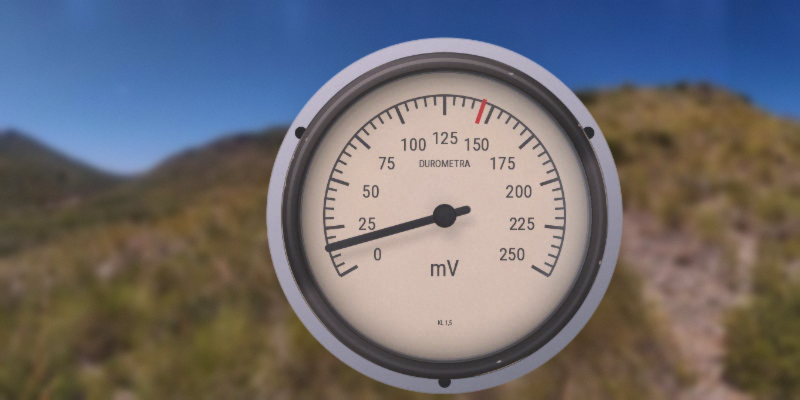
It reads 15; mV
